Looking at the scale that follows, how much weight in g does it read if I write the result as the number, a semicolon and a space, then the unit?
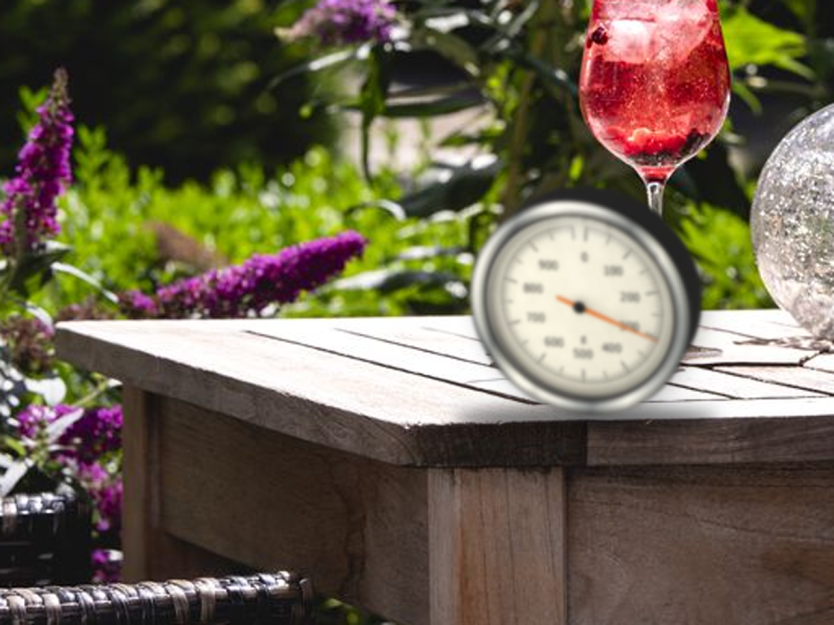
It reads 300; g
